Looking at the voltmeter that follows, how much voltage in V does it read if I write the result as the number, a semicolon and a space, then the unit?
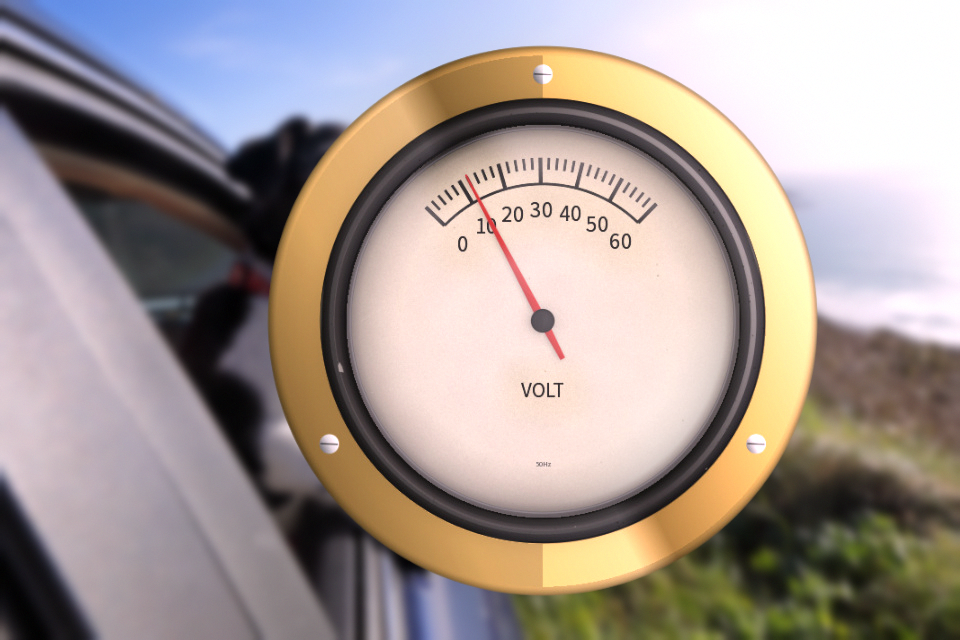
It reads 12; V
